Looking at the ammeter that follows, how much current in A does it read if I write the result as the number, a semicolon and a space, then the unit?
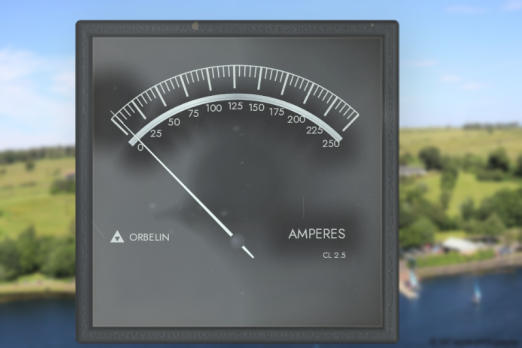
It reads 5; A
